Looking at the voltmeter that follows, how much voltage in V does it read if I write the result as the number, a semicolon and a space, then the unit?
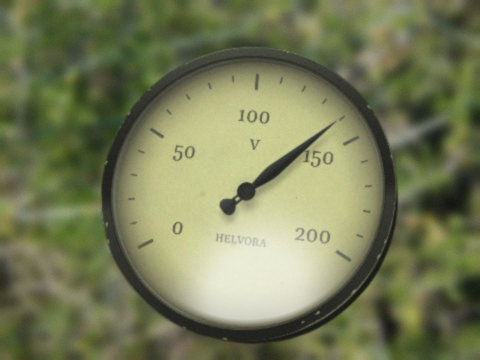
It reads 140; V
